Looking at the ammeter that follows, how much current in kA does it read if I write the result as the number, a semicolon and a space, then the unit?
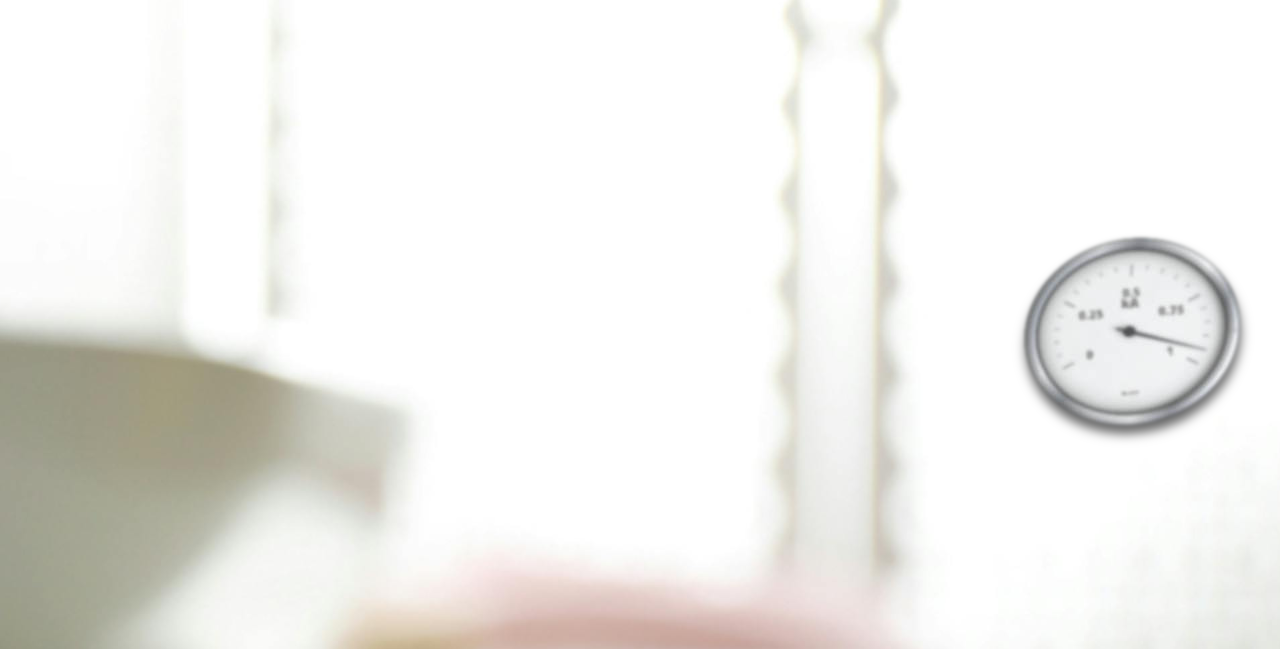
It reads 0.95; kA
